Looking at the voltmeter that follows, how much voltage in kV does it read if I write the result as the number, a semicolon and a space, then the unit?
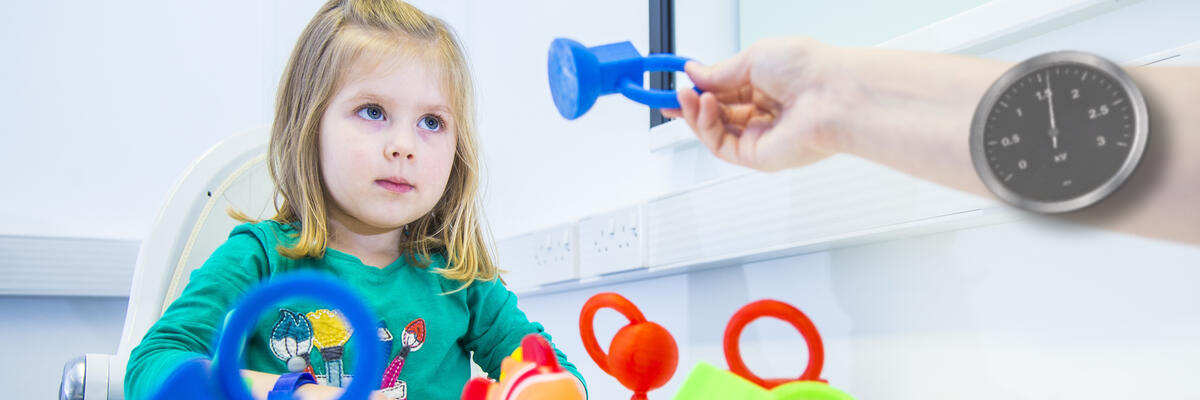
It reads 1.6; kV
